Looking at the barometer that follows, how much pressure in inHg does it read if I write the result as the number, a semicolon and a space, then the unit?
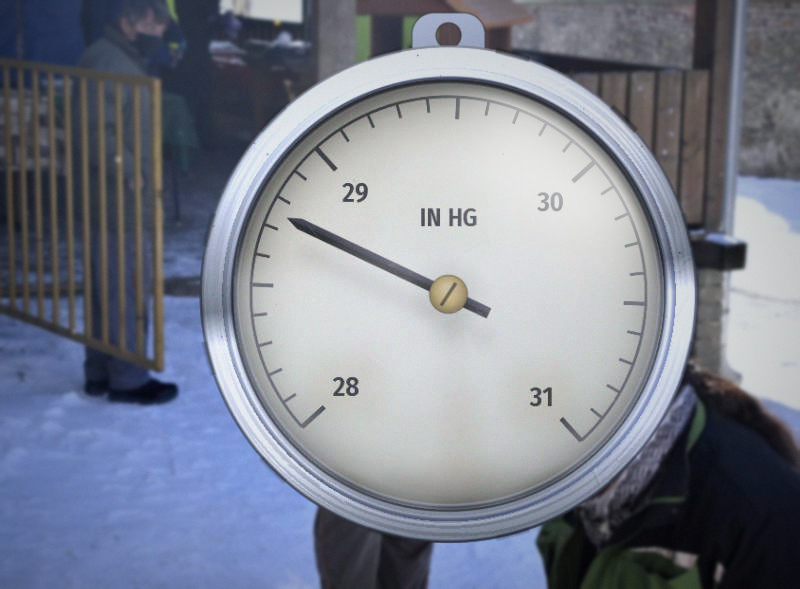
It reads 28.75; inHg
